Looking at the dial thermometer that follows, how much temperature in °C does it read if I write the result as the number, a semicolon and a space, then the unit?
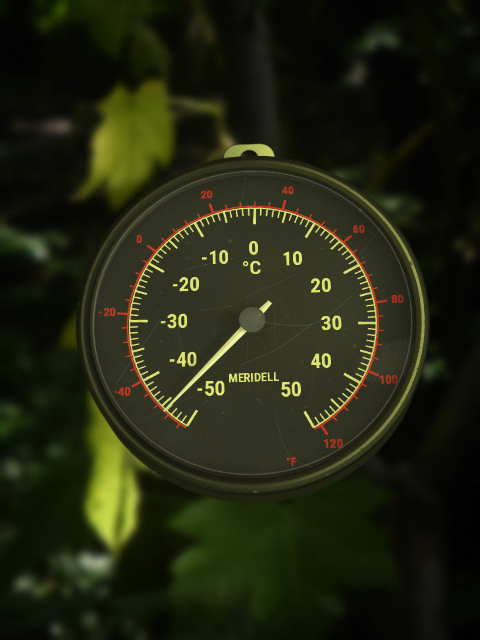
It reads -46; °C
